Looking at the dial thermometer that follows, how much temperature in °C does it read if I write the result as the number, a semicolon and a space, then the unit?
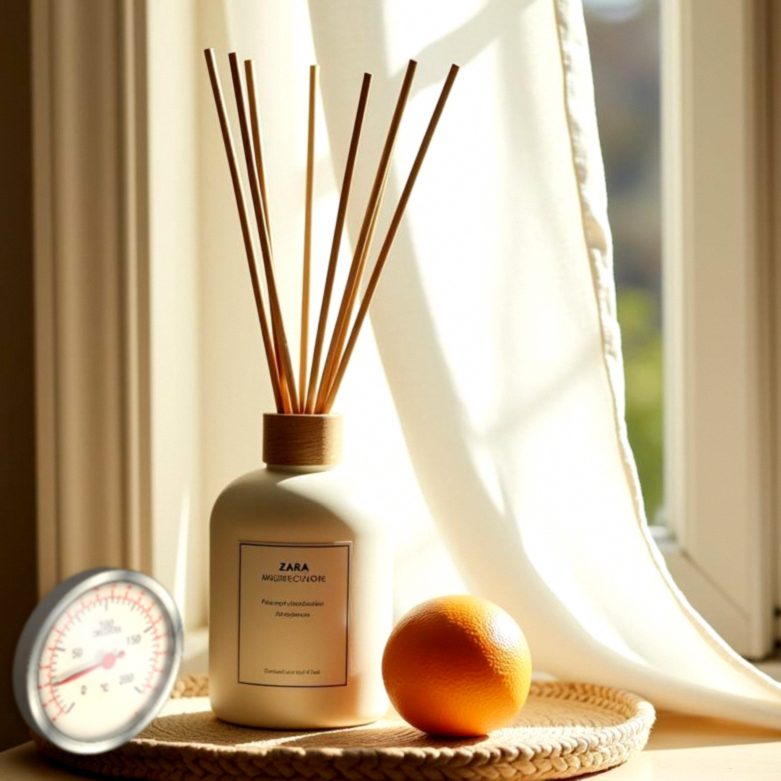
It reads 25; °C
